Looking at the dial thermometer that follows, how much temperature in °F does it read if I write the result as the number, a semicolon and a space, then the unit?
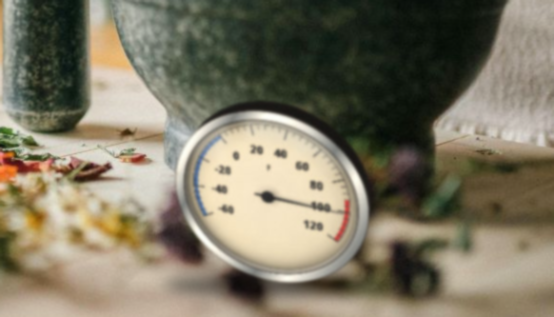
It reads 100; °F
